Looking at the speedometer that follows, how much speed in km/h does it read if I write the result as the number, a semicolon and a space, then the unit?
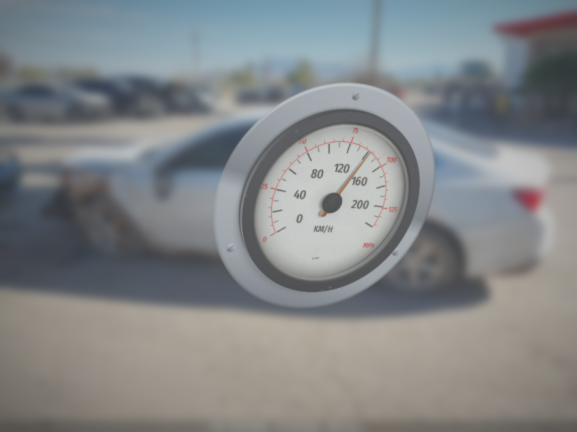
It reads 140; km/h
